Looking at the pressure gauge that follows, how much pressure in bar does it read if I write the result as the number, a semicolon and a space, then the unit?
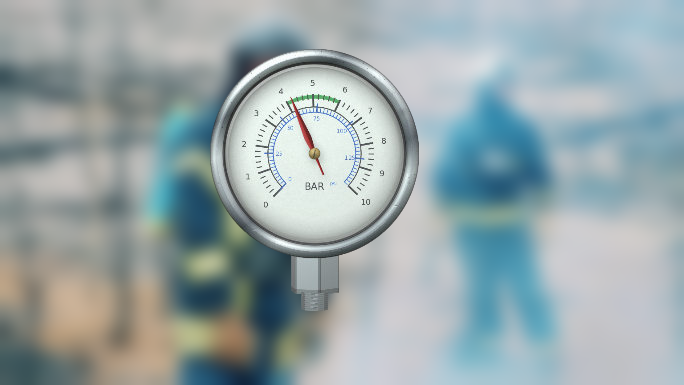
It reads 4.2; bar
